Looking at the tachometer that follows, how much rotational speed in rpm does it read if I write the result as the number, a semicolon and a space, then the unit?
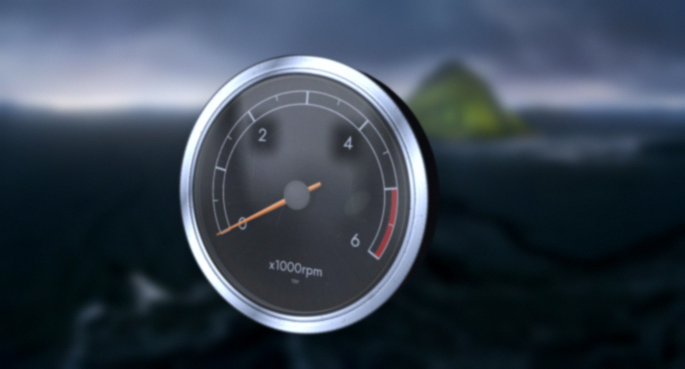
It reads 0; rpm
